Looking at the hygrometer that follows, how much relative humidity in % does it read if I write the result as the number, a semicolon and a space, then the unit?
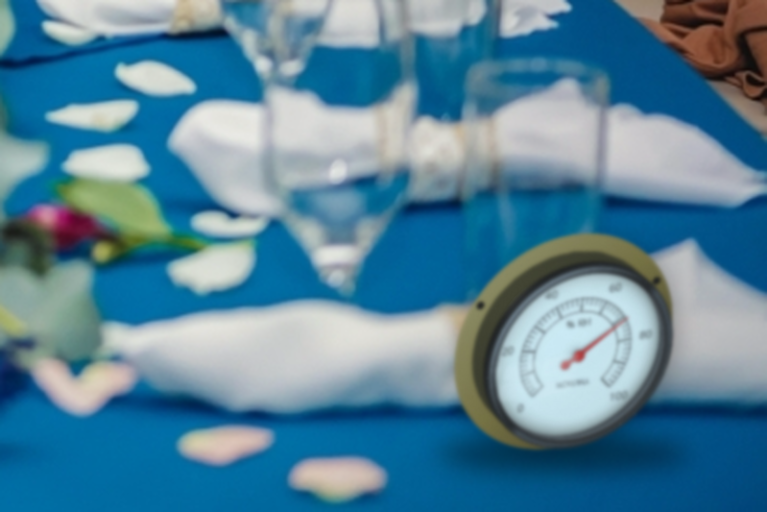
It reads 70; %
